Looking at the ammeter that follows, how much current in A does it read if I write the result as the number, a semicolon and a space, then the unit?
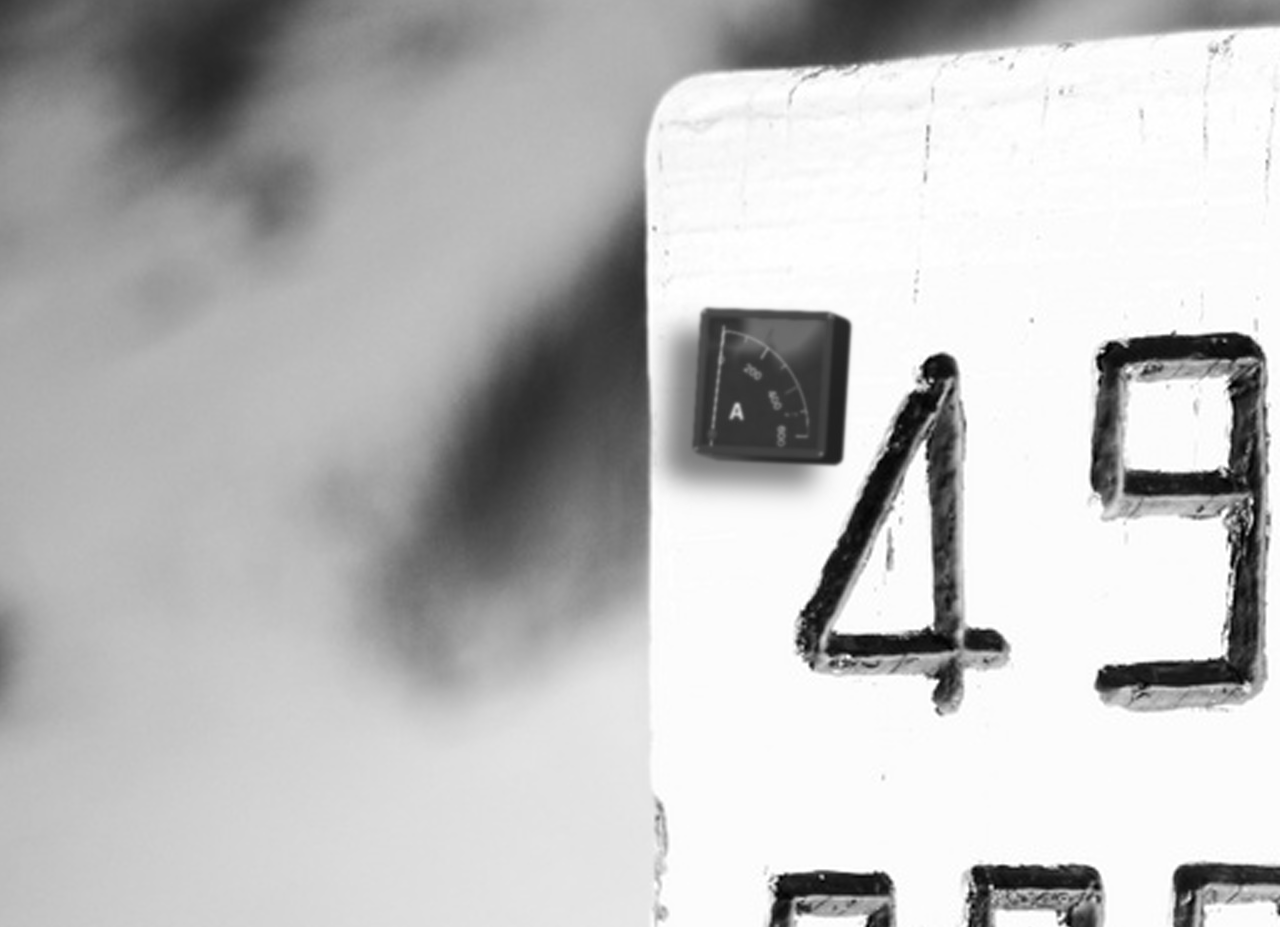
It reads 0; A
